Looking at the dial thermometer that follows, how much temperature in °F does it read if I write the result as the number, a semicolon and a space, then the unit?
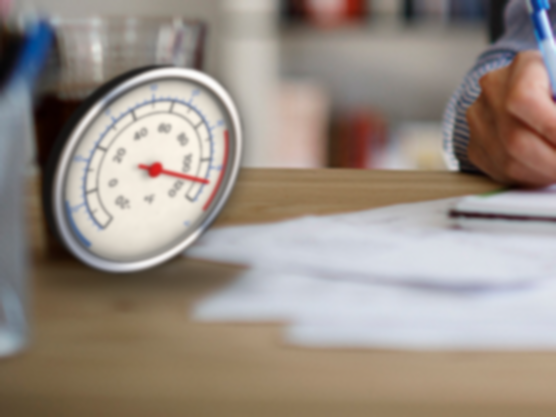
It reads 110; °F
